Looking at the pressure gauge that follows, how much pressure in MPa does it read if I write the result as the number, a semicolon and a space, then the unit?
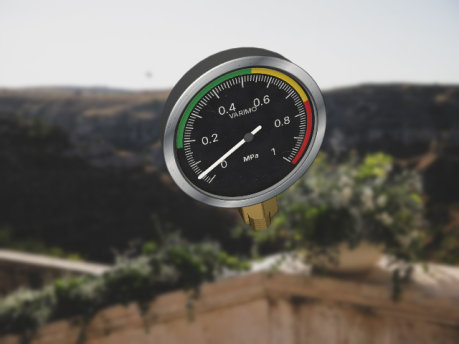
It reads 0.05; MPa
